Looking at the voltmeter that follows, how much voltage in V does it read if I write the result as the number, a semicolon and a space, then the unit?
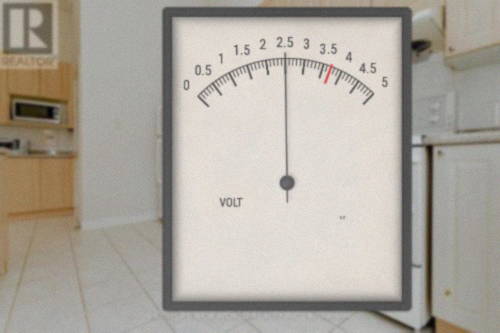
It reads 2.5; V
